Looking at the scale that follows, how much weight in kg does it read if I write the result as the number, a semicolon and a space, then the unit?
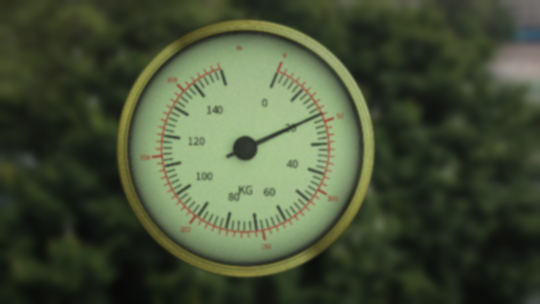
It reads 20; kg
